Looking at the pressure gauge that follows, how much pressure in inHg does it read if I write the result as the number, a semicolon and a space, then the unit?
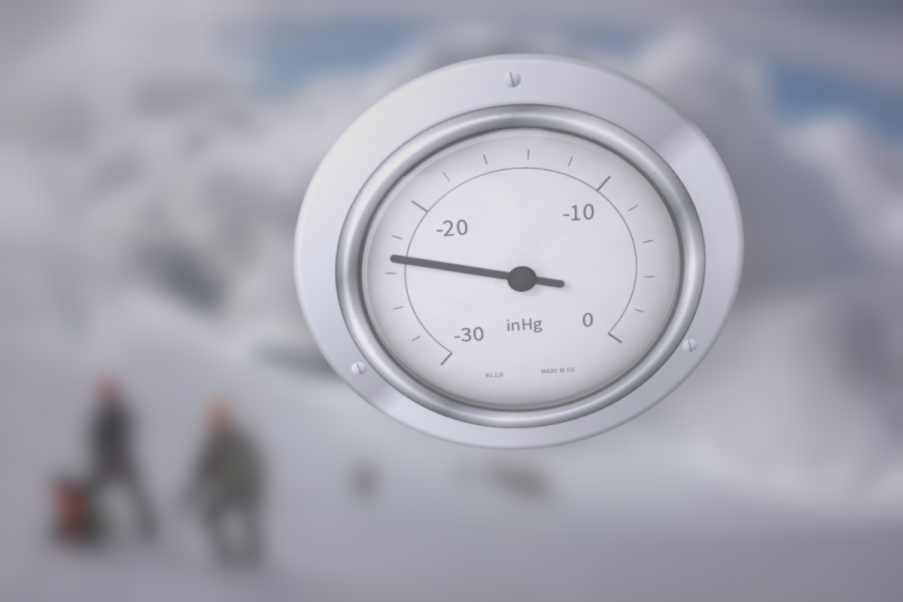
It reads -23; inHg
